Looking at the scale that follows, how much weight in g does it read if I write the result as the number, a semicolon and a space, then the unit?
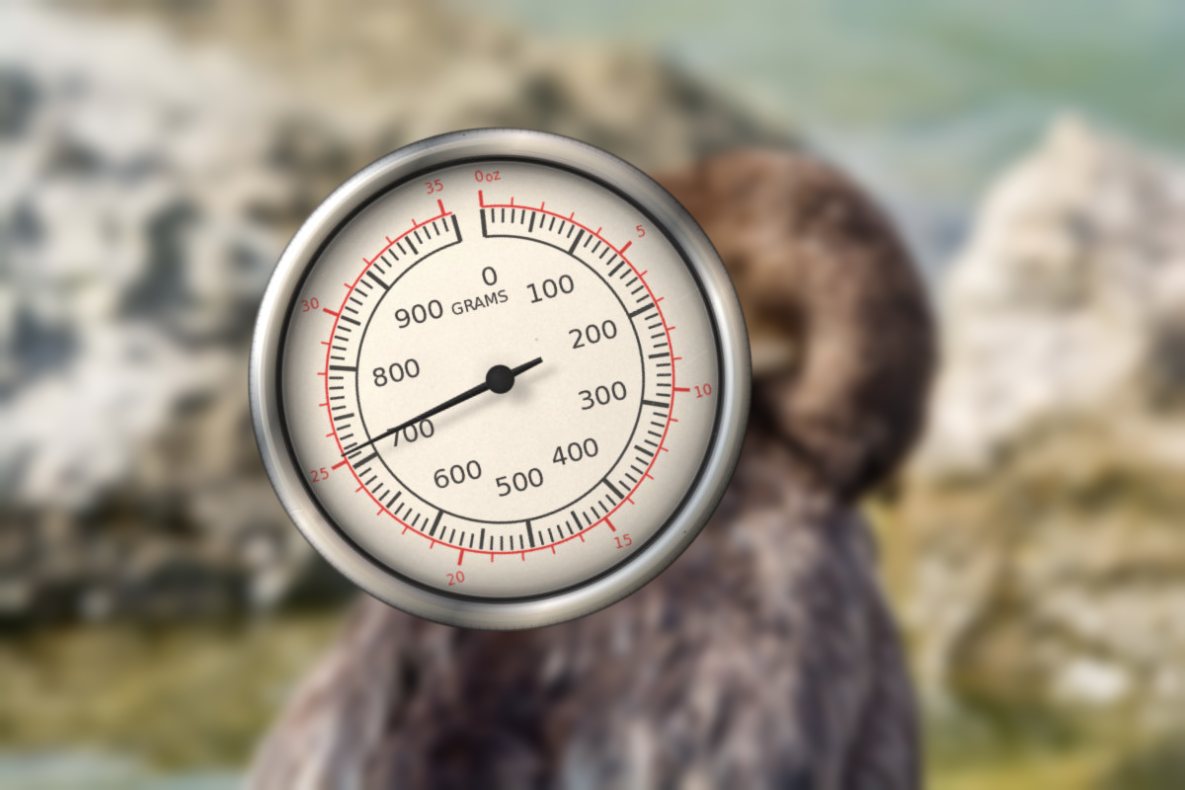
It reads 715; g
